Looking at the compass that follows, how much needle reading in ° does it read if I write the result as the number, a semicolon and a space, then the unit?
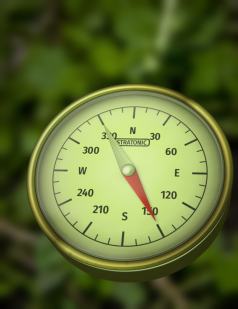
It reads 150; °
